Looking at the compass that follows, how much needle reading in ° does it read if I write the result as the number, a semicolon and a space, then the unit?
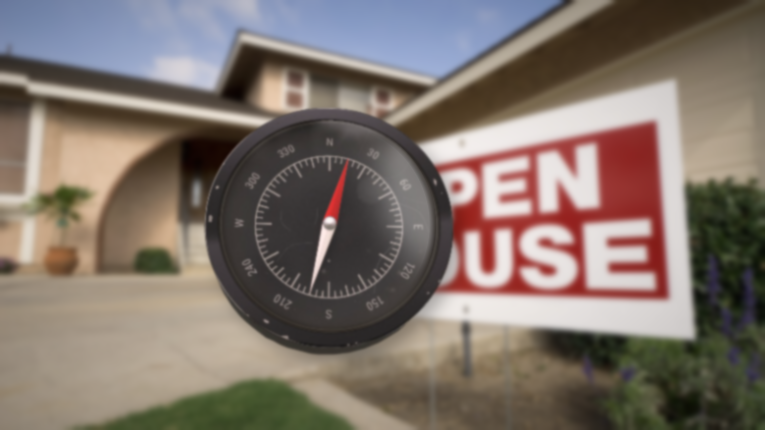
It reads 15; °
